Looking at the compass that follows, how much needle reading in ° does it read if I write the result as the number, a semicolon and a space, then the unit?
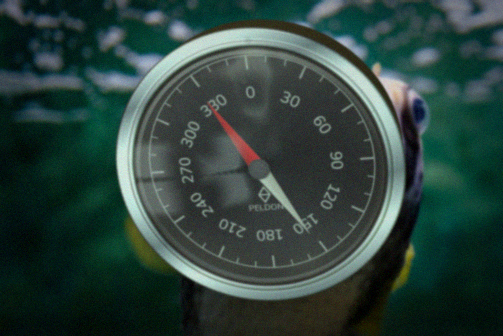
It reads 330; °
